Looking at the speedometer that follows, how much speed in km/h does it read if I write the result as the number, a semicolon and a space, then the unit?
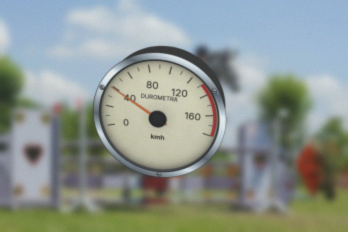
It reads 40; km/h
